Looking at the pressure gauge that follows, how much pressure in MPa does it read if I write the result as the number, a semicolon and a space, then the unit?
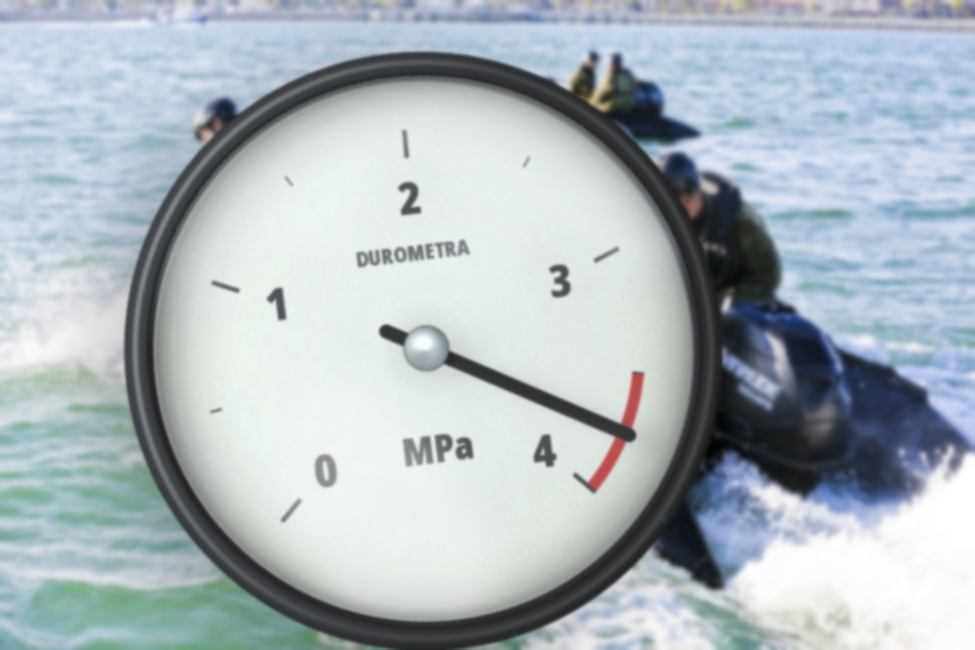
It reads 3.75; MPa
